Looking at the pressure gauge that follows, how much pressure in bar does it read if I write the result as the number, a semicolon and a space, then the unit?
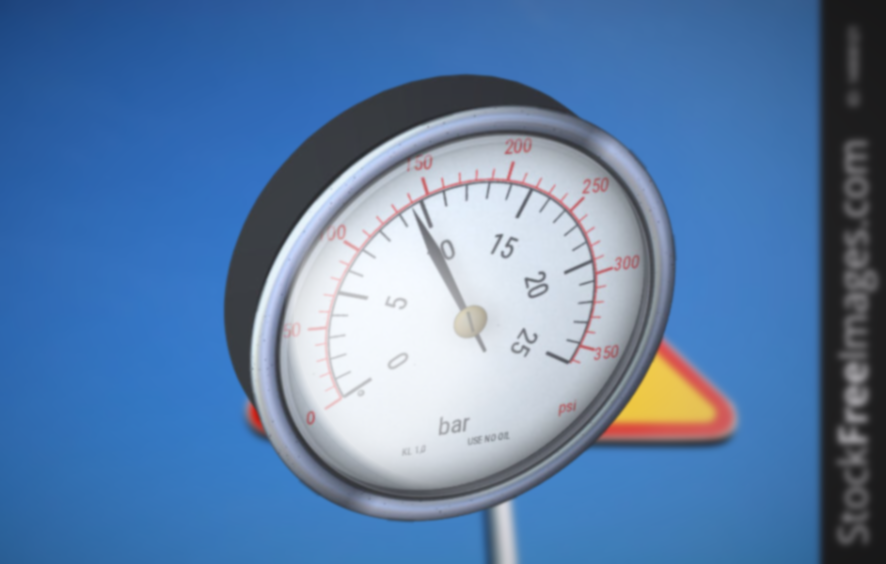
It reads 9.5; bar
